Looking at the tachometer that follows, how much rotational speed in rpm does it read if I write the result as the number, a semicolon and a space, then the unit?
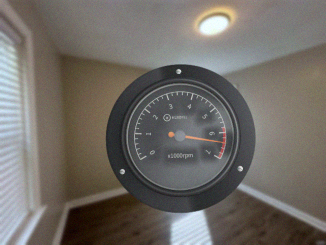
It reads 6400; rpm
